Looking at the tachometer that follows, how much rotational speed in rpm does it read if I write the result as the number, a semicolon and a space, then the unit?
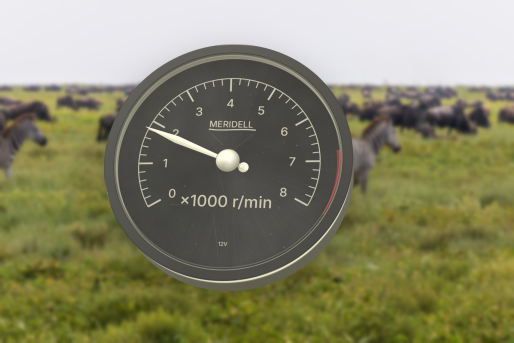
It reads 1800; rpm
